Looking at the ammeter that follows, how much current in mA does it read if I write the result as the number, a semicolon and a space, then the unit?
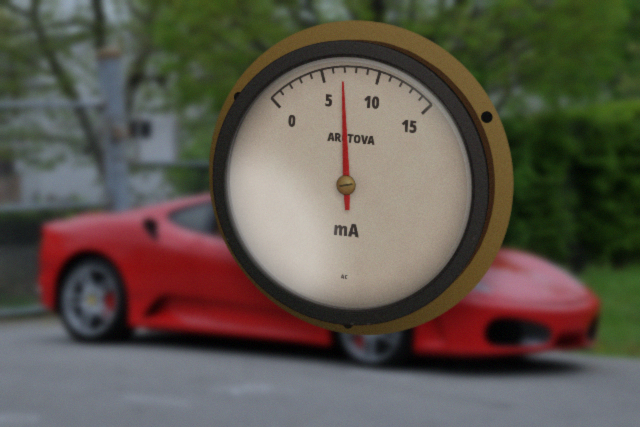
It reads 7; mA
